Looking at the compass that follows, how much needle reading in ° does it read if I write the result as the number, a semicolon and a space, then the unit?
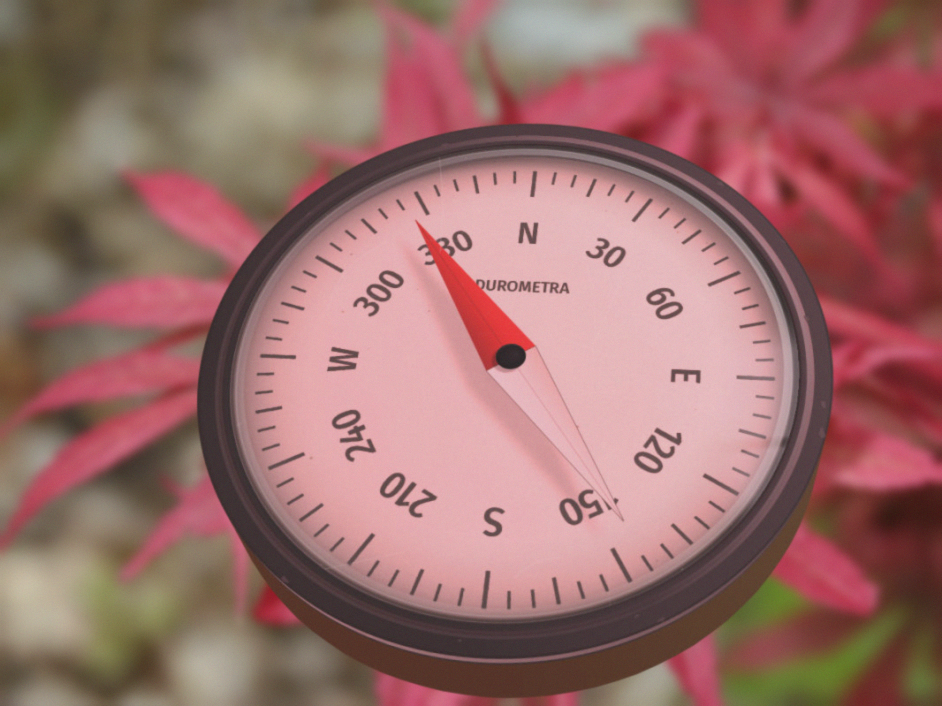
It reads 325; °
